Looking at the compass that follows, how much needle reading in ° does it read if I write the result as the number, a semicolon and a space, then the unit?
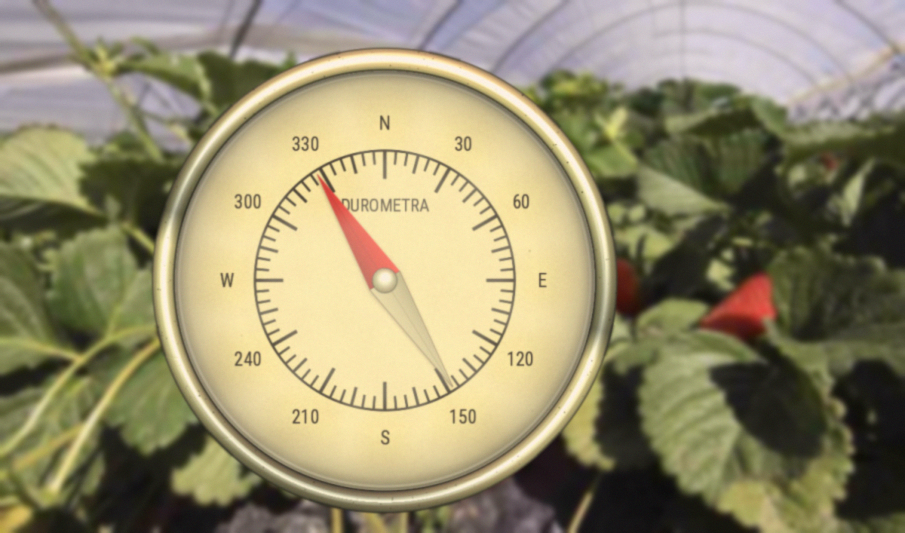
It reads 327.5; °
